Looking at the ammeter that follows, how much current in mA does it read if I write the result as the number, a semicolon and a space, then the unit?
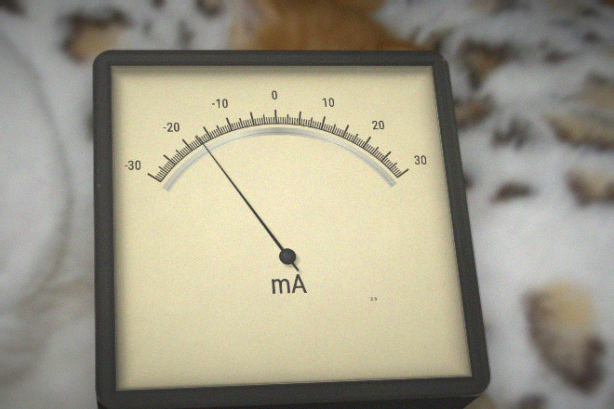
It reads -17.5; mA
